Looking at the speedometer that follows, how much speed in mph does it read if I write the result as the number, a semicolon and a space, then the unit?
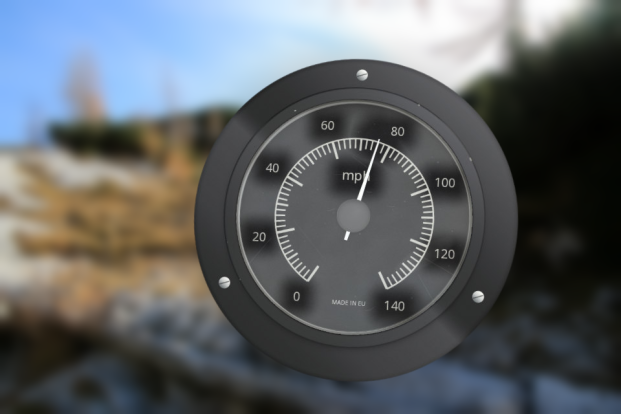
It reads 76; mph
